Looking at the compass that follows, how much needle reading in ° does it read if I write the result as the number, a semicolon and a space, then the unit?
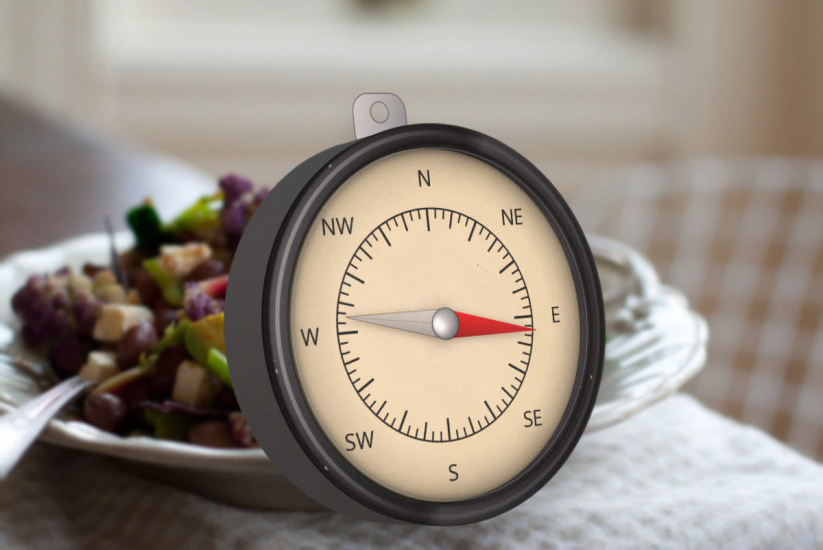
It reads 97.5; °
